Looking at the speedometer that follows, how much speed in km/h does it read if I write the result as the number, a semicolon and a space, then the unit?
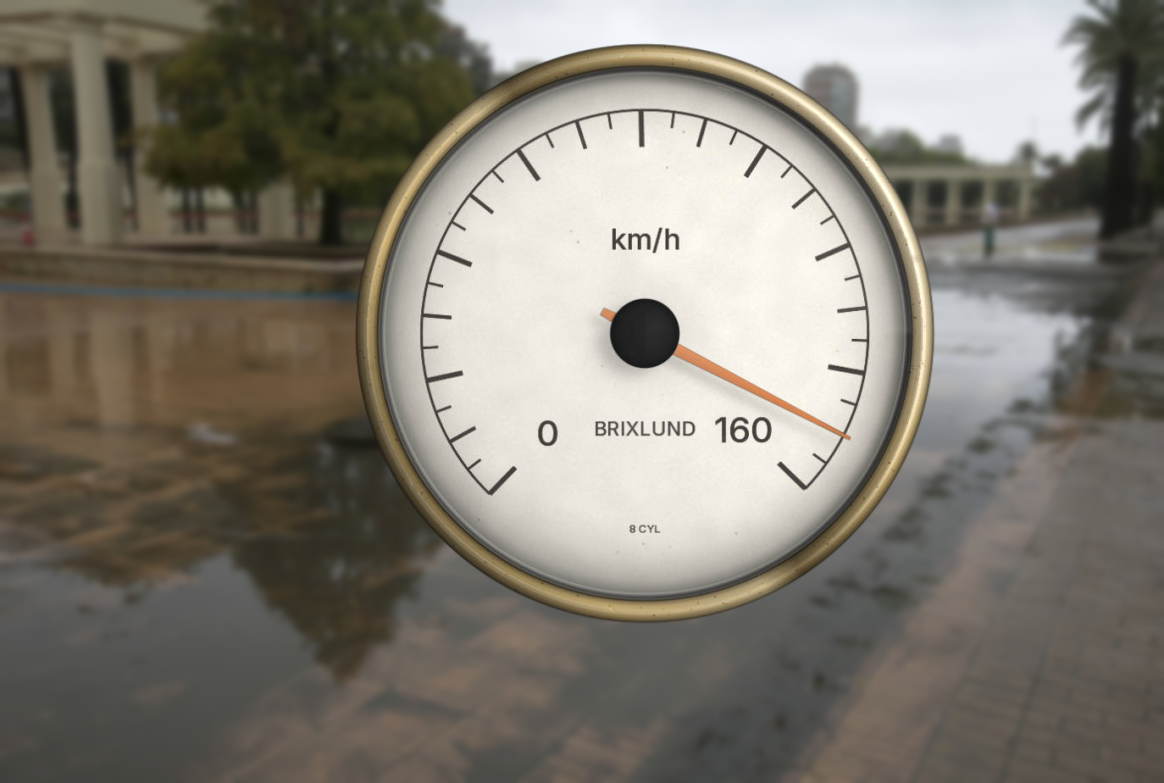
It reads 150; km/h
